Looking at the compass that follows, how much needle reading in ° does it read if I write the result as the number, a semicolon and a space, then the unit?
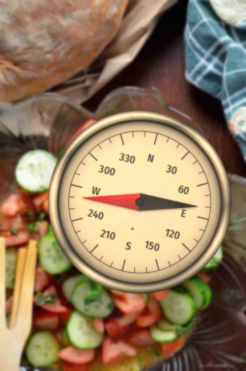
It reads 260; °
